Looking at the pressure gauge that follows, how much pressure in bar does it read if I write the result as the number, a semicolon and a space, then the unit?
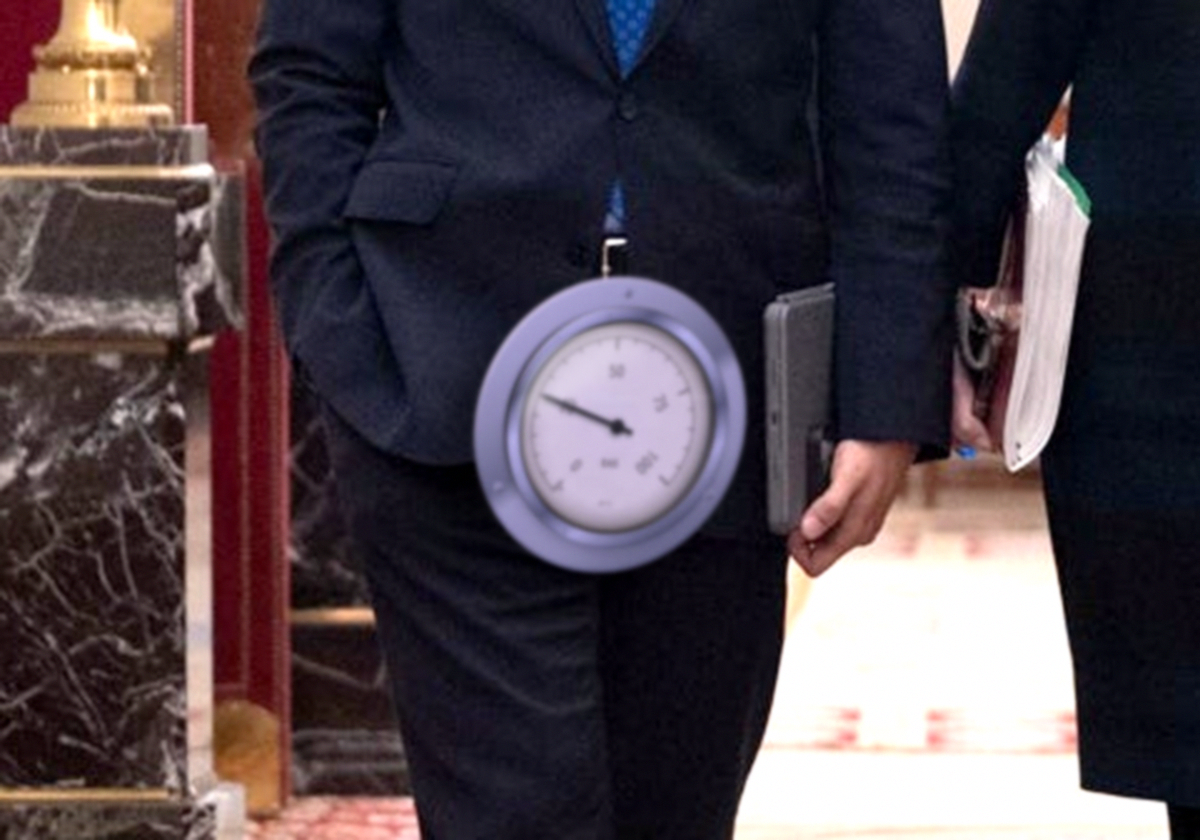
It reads 25; bar
